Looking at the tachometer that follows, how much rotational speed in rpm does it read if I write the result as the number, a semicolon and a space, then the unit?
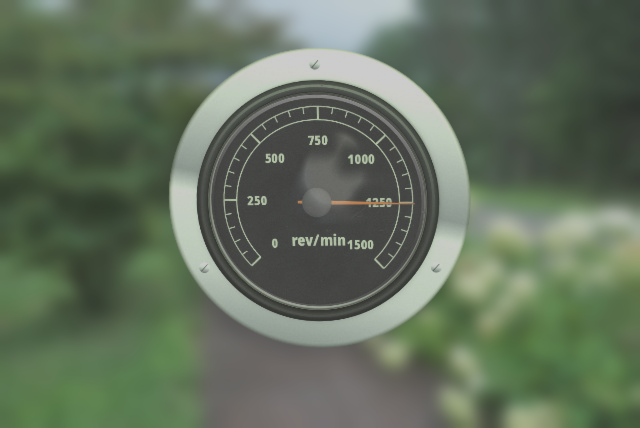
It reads 1250; rpm
